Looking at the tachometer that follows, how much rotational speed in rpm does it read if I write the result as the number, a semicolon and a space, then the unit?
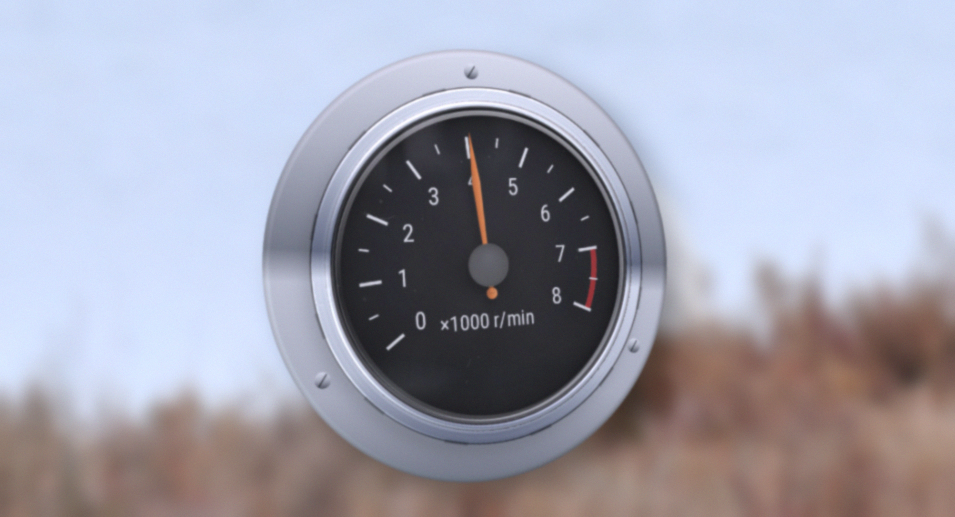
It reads 4000; rpm
